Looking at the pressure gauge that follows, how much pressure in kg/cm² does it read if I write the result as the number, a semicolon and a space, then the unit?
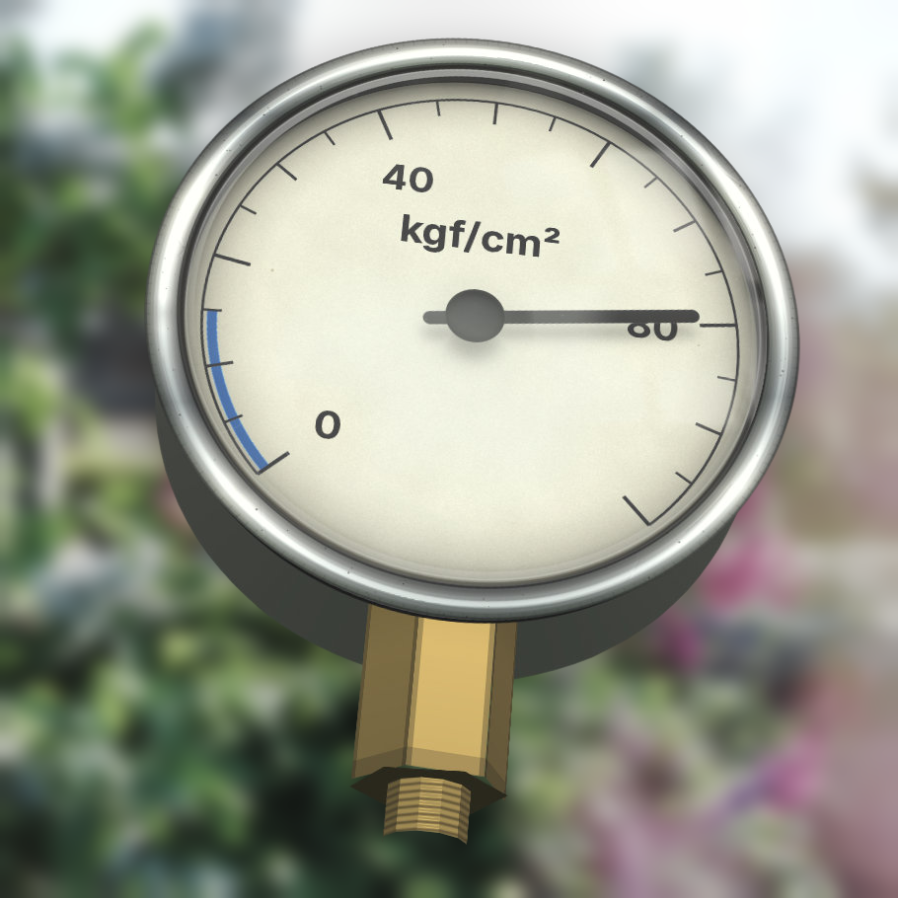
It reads 80; kg/cm²
